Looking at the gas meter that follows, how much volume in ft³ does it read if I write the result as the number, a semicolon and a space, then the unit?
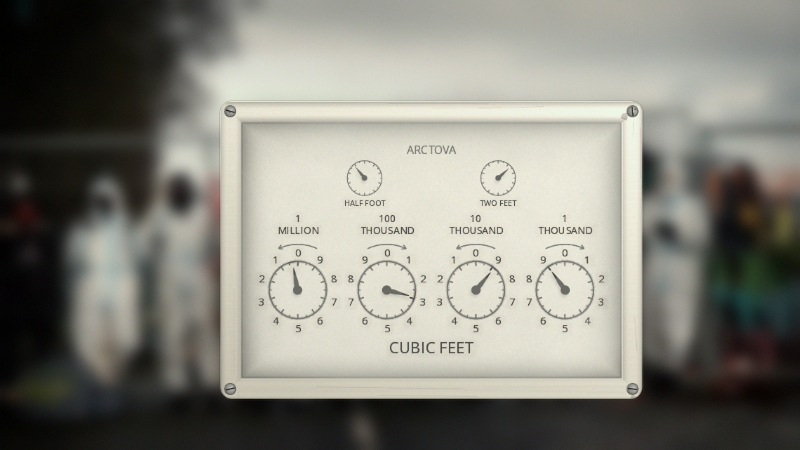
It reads 28900; ft³
